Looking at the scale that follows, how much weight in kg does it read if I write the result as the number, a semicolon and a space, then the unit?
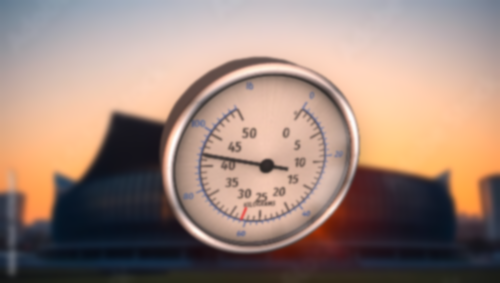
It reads 42; kg
